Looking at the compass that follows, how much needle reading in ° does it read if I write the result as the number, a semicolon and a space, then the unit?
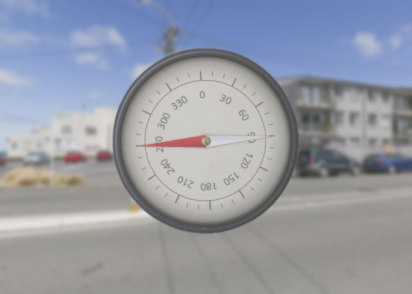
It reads 270; °
